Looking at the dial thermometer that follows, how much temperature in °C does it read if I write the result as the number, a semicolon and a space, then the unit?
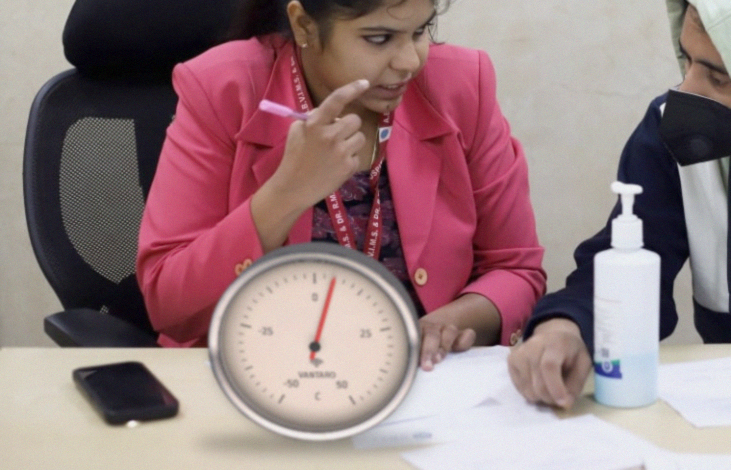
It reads 5; °C
